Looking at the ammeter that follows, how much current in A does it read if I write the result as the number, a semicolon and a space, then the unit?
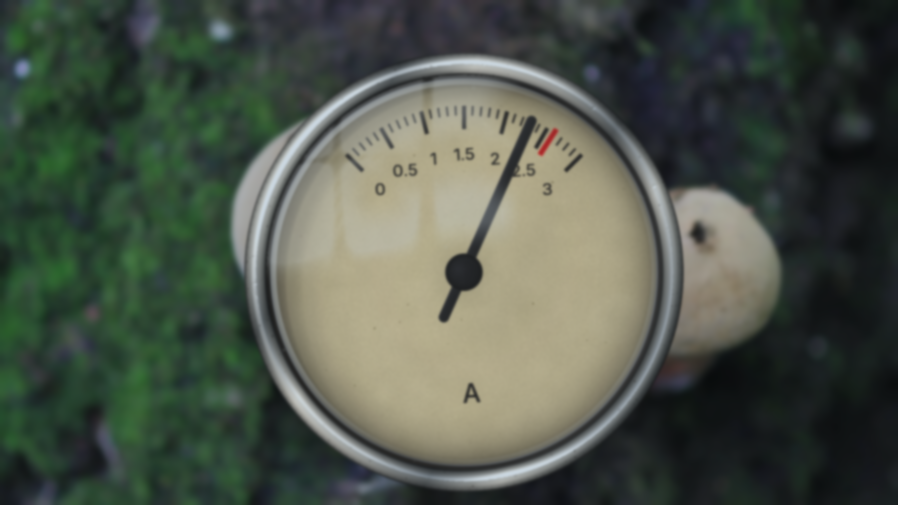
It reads 2.3; A
